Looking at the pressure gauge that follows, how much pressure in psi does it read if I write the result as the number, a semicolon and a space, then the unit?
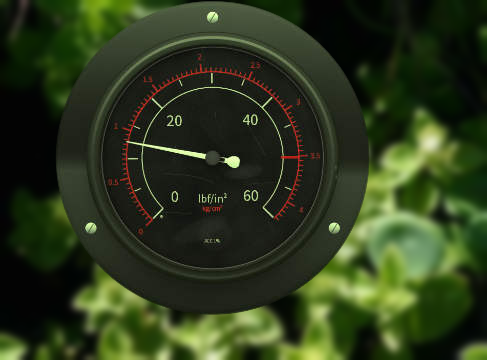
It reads 12.5; psi
